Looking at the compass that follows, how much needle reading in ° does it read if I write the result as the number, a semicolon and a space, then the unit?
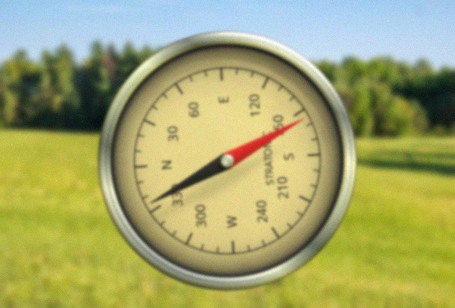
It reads 155; °
